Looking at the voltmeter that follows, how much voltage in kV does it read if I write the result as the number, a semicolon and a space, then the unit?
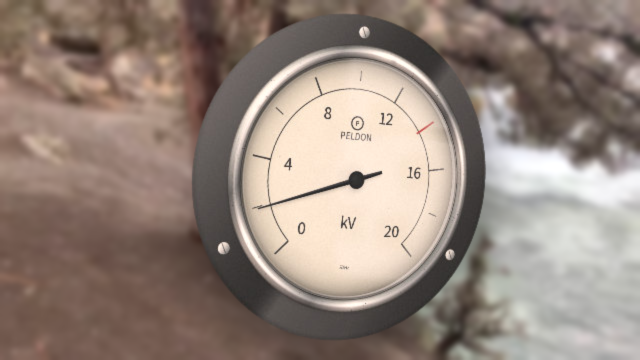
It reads 2; kV
